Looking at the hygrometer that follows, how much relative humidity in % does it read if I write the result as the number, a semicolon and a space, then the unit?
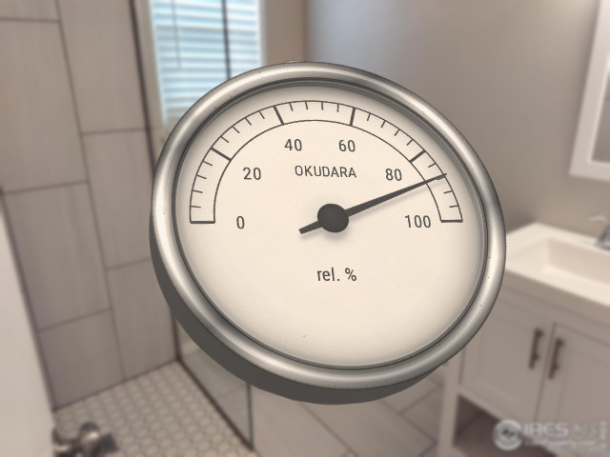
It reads 88; %
